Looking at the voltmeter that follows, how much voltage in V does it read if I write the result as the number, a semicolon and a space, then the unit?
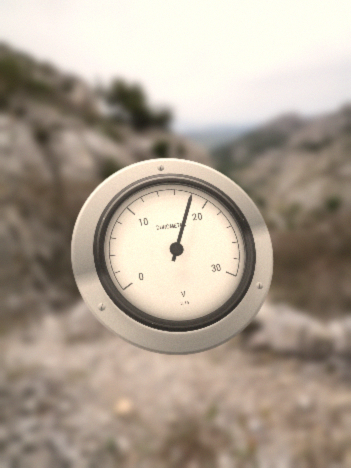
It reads 18; V
